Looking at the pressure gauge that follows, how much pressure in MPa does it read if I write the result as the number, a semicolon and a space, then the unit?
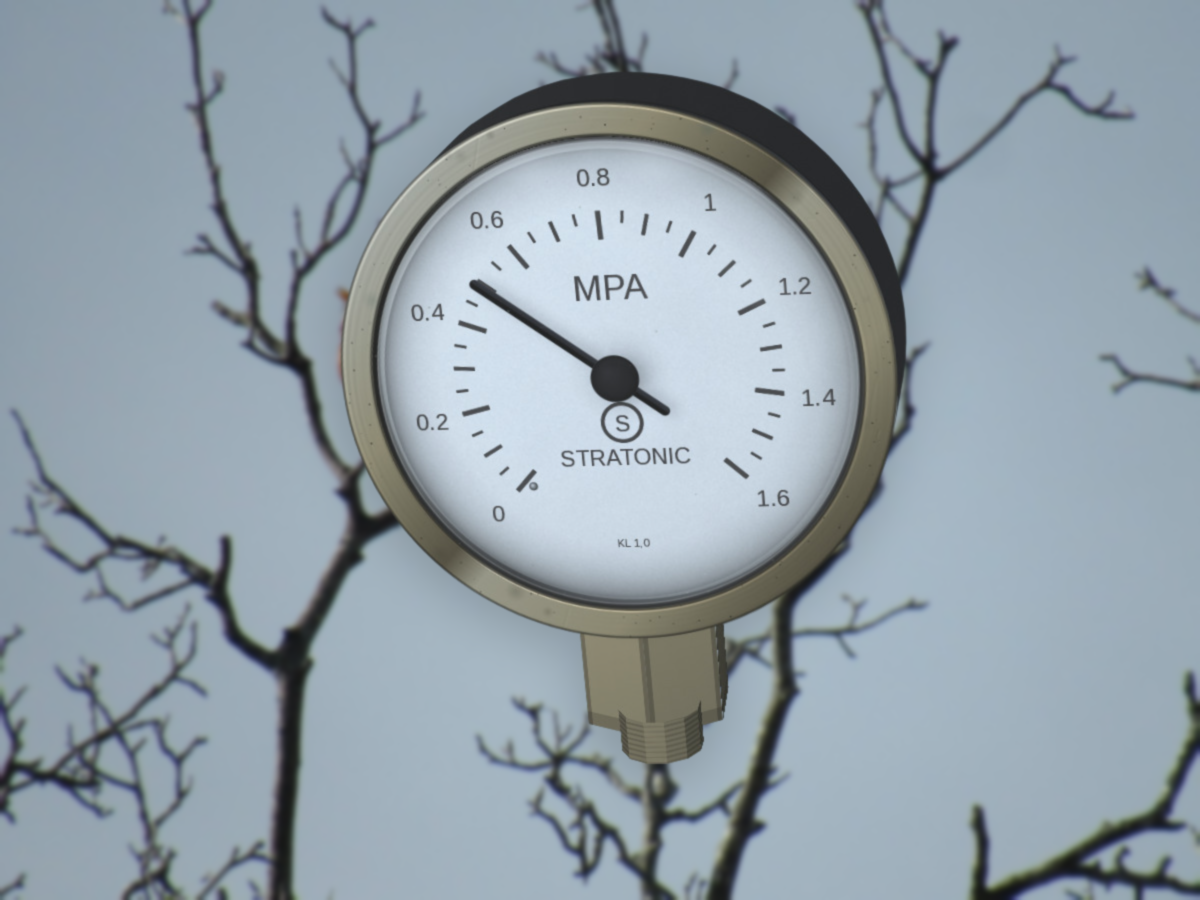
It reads 0.5; MPa
